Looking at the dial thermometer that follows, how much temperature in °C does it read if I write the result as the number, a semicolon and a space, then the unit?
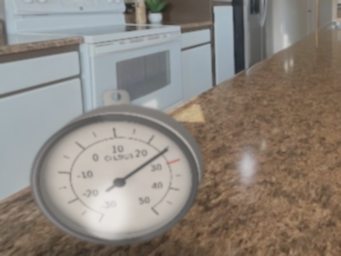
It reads 25; °C
